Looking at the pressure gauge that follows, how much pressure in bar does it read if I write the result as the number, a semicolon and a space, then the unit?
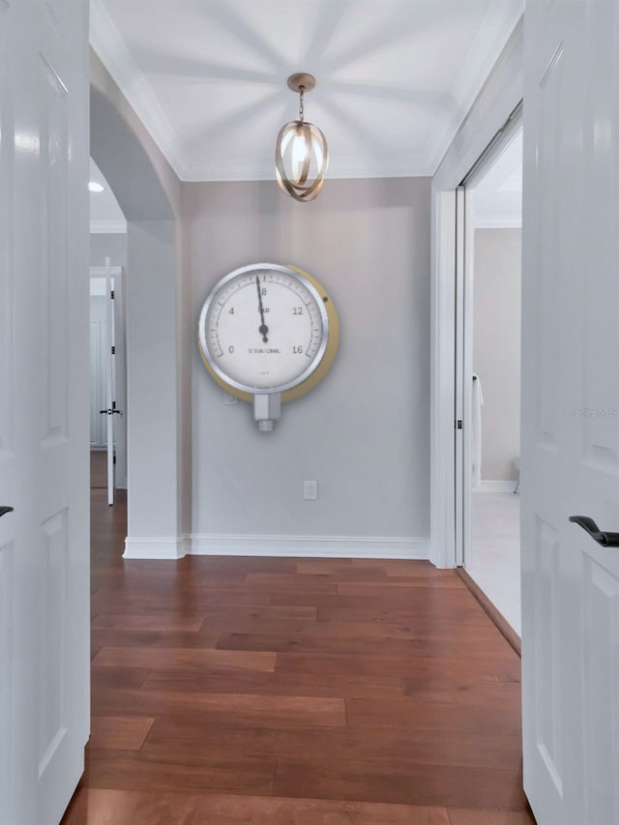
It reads 7.5; bar
